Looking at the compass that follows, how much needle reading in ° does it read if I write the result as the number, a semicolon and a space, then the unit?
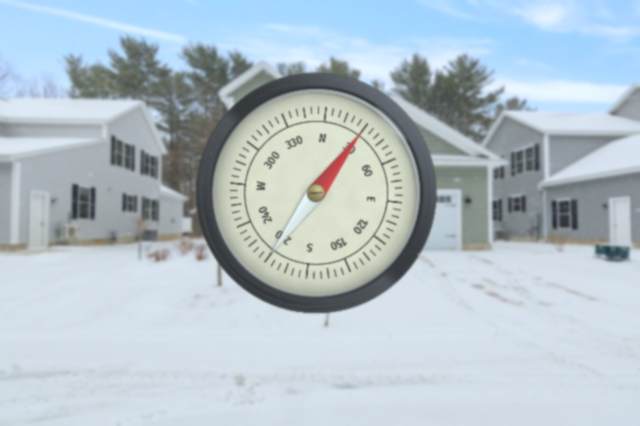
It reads 30; °
